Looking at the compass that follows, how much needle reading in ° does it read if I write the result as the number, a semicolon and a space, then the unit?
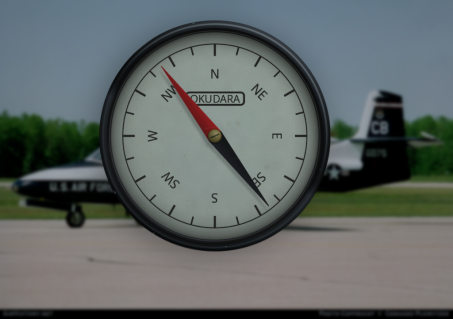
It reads 322.5; °
